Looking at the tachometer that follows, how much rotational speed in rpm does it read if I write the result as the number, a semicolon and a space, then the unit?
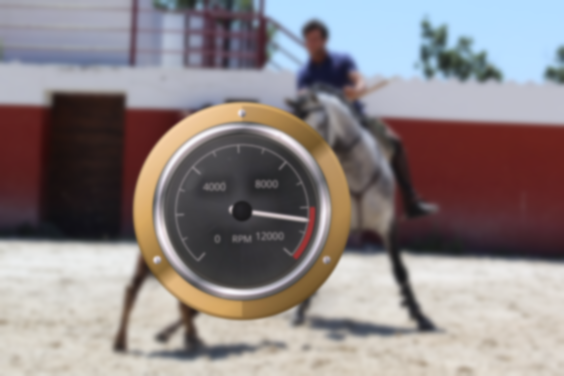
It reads 10500; rpm
